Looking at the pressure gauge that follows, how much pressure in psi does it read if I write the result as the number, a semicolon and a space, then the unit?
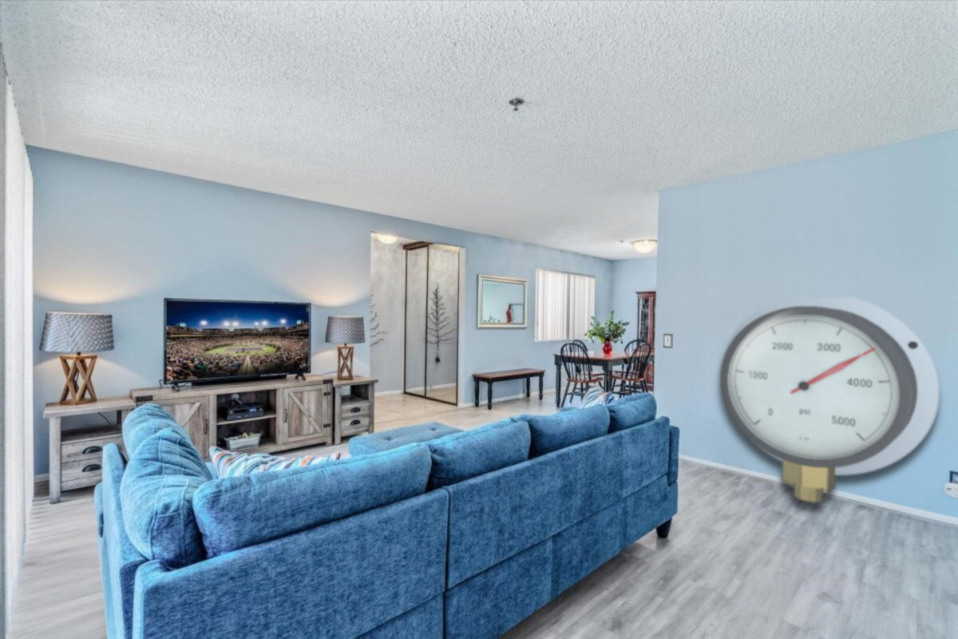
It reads 3500; psi
